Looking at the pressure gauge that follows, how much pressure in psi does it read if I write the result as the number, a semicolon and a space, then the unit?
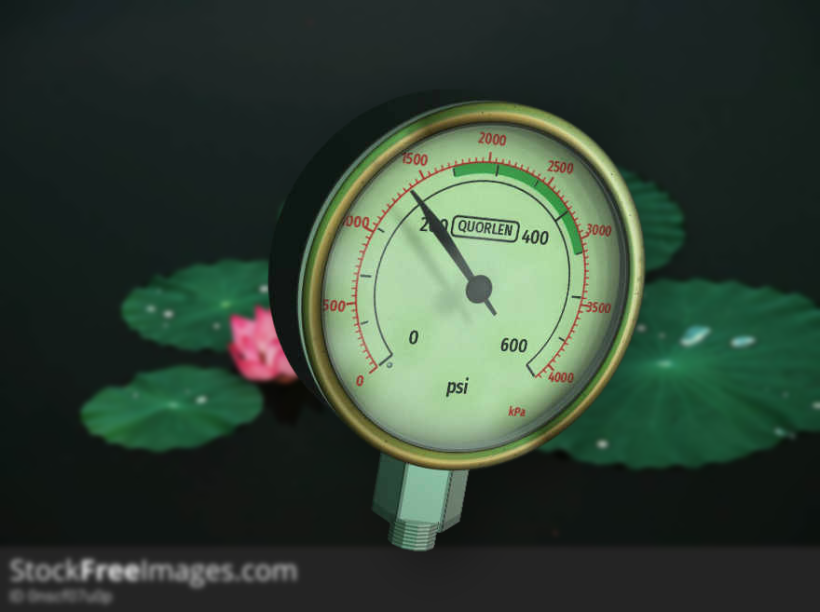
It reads 200; psi
